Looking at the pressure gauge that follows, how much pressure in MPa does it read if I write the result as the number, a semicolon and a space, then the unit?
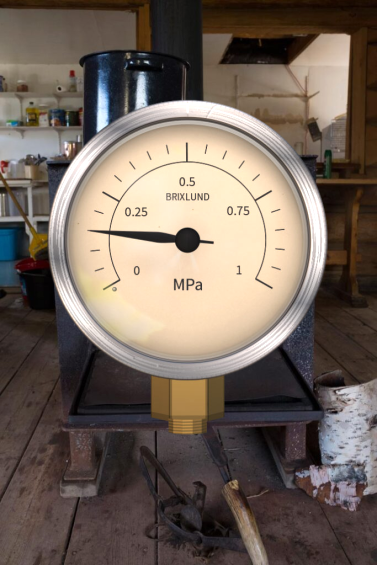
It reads 0.15; MPa
